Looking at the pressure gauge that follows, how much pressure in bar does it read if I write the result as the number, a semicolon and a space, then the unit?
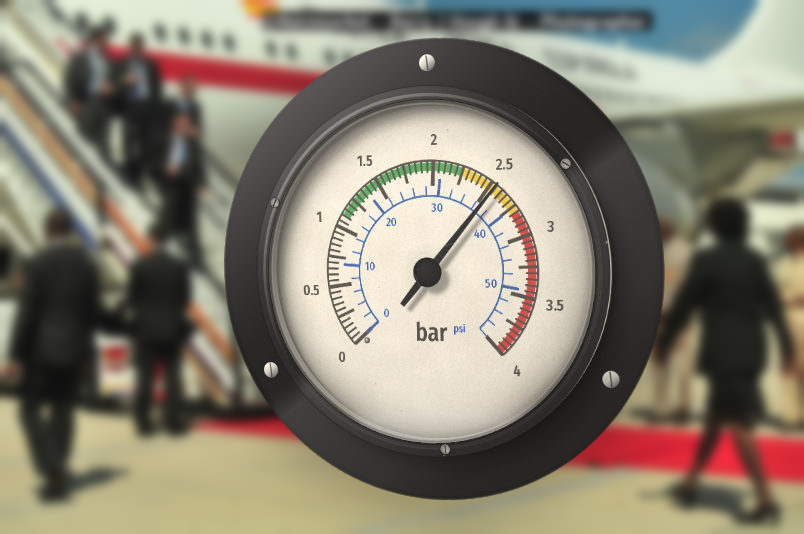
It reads 2.55; bar
